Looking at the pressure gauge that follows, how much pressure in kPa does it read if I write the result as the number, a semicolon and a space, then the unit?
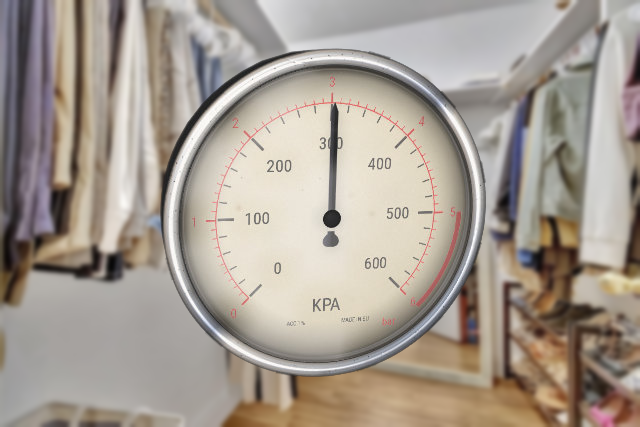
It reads 300; kPa
